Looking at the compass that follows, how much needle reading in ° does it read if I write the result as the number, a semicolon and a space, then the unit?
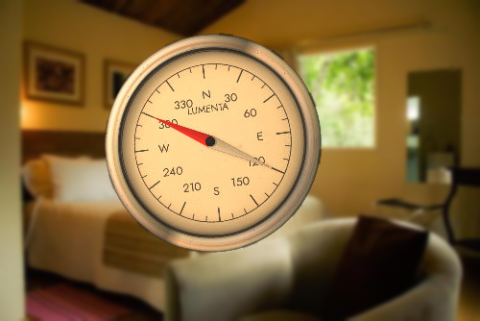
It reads 300; °
